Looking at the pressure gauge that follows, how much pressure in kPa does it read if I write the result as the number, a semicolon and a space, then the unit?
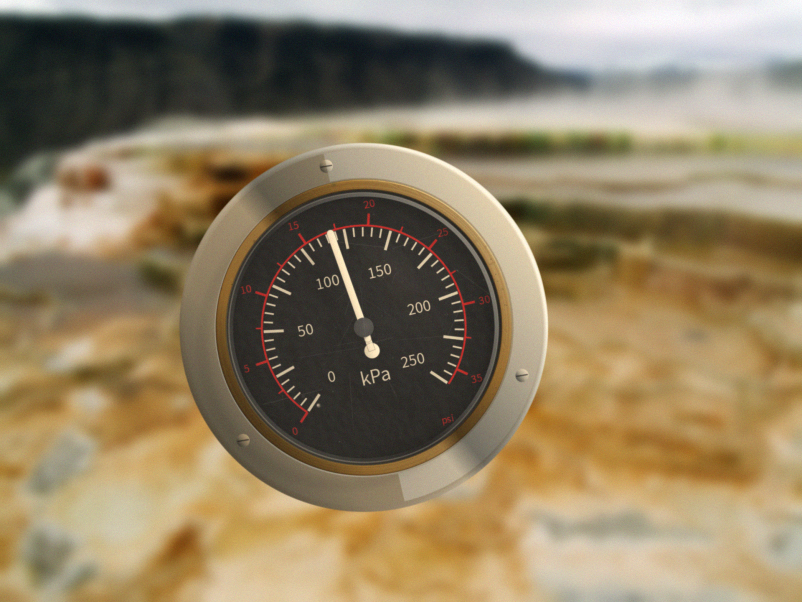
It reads 117.5; kPa
